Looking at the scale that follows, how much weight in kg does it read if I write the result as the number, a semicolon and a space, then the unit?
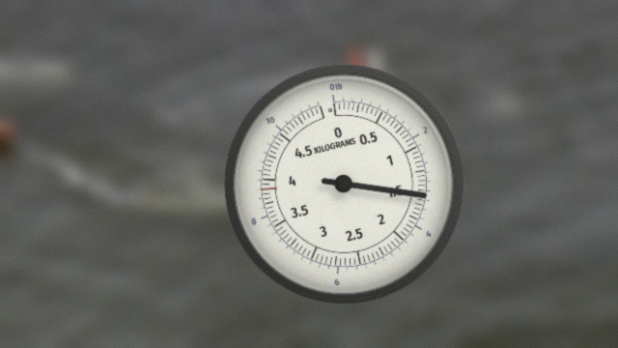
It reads 1.5; kg
